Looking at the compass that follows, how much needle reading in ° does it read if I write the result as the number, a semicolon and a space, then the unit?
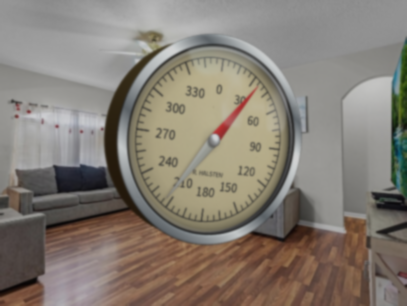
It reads 35; °
